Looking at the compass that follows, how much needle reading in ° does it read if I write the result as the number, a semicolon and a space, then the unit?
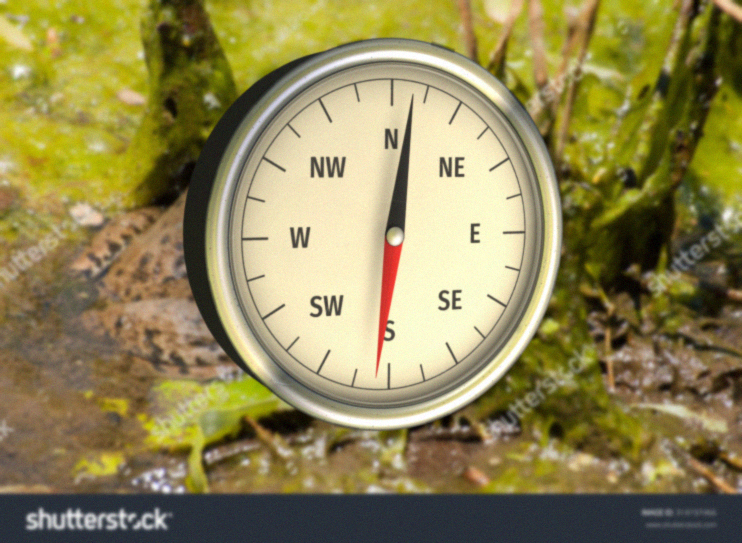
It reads 187.5; °
